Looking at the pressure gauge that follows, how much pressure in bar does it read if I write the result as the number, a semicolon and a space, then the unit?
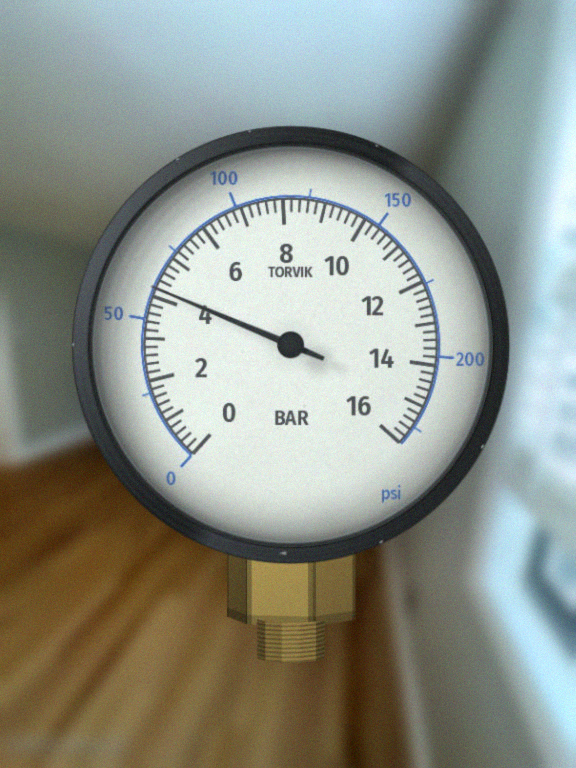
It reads 4.2; bar
